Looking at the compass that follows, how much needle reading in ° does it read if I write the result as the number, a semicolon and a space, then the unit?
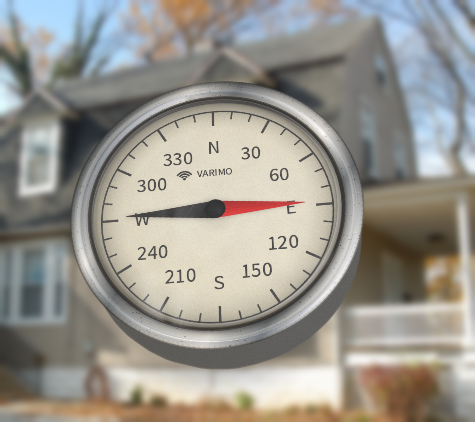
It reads 90; °
